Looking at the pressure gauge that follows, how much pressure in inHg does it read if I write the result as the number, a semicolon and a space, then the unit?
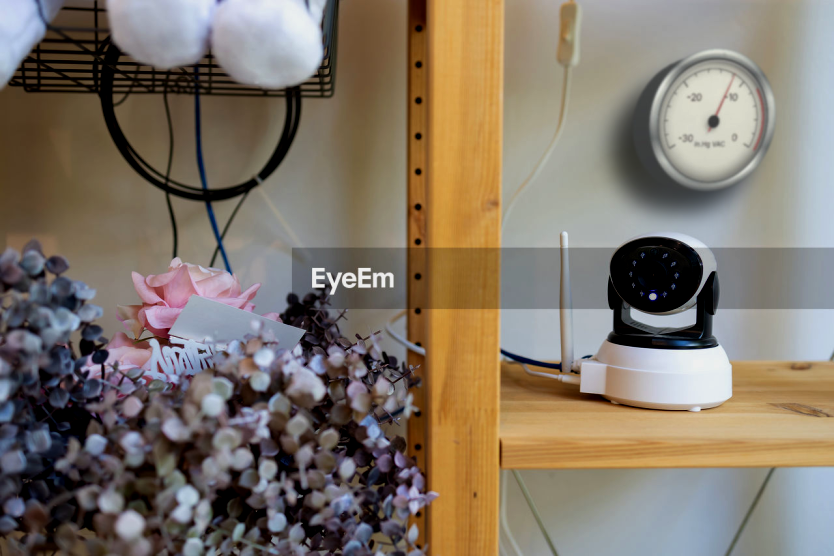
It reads -12; inHg
